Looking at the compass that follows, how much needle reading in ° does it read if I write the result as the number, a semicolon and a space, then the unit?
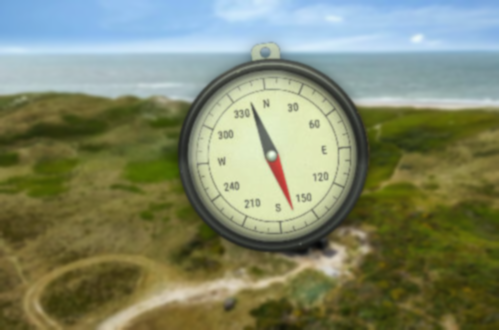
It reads 165; °
